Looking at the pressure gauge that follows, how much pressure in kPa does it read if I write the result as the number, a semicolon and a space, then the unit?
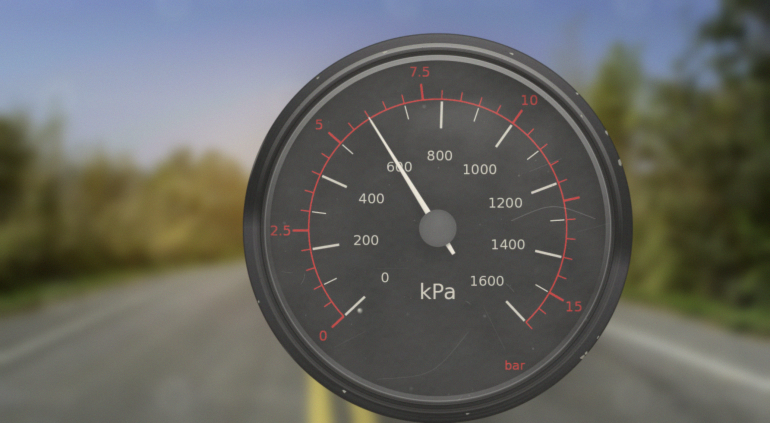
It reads 600; kPa
